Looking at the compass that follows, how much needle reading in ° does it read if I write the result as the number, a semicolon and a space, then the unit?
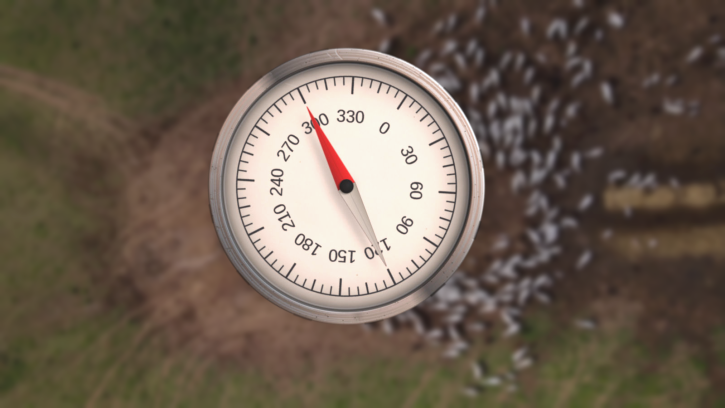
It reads 300; °
